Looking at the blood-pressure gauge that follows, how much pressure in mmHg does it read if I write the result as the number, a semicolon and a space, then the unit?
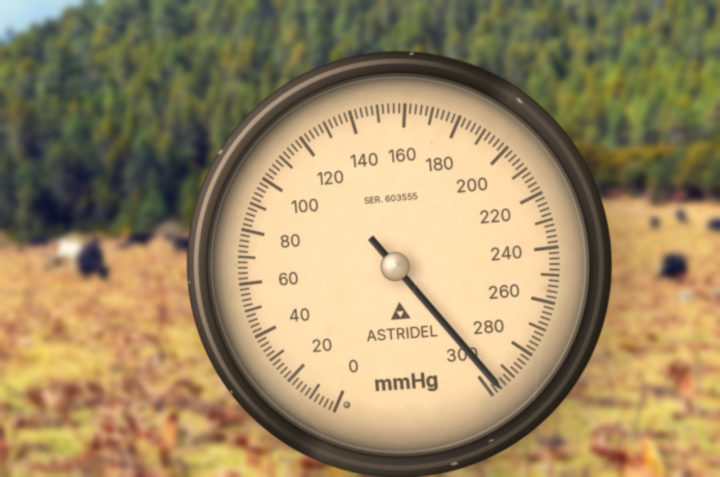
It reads 296; mmHg
